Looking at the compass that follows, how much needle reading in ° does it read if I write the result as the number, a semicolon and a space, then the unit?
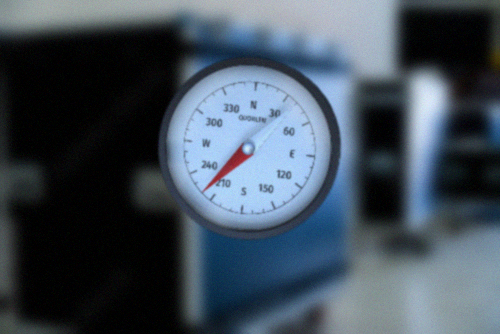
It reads 220; °
